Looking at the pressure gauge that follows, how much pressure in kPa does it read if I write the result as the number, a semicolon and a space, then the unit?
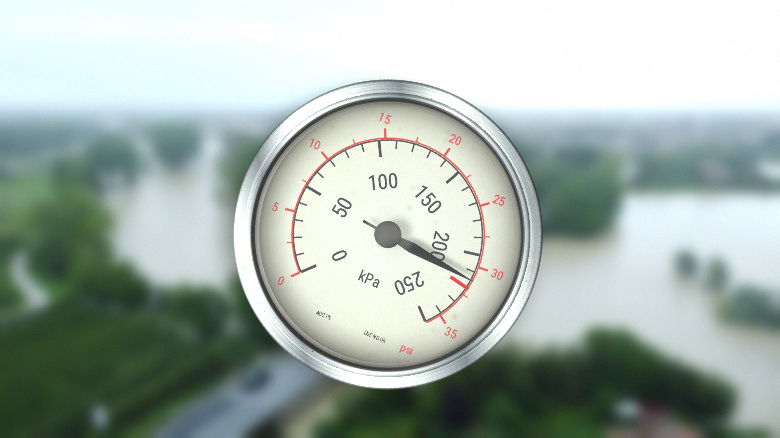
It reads 215; kPa
